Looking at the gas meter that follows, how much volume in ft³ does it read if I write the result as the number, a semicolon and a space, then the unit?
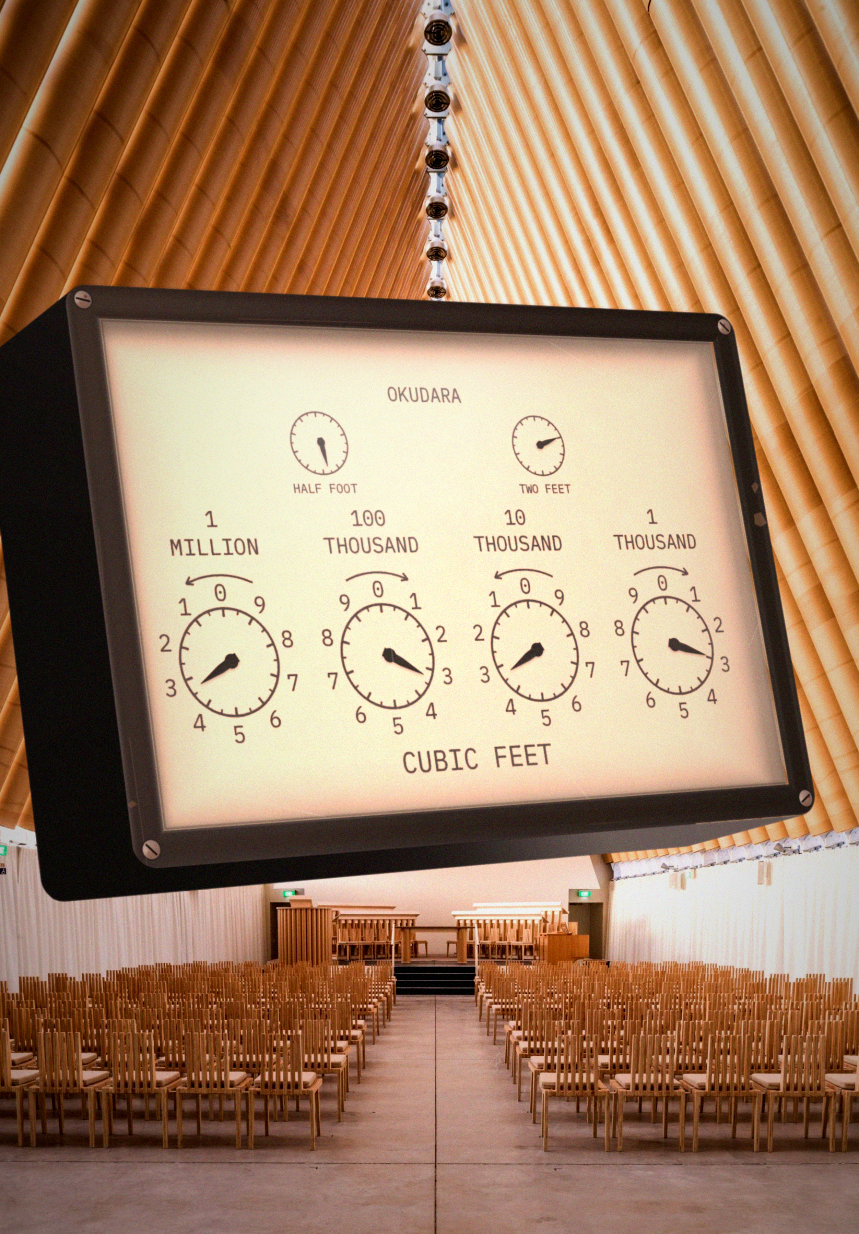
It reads 333300; ft³
